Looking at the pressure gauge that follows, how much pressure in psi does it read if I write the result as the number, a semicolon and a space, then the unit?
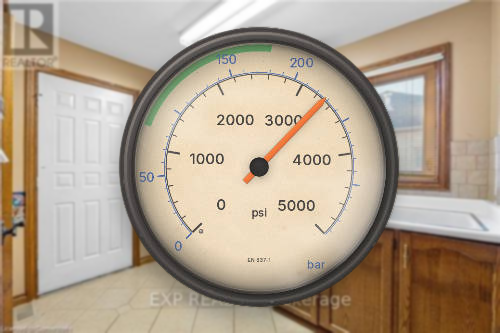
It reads 3300; psi
